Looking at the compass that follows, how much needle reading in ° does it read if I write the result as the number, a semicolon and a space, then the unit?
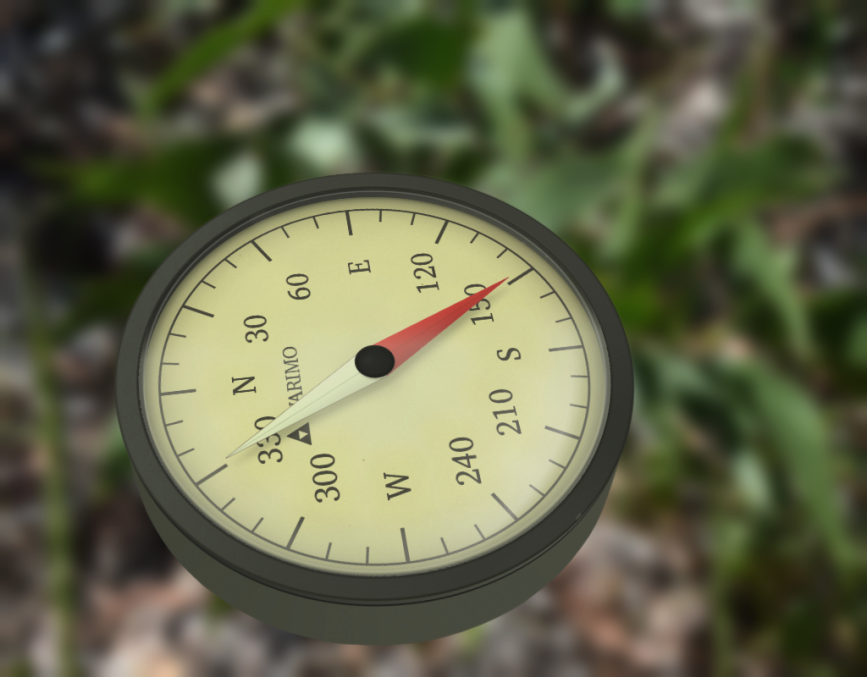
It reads 150; °
